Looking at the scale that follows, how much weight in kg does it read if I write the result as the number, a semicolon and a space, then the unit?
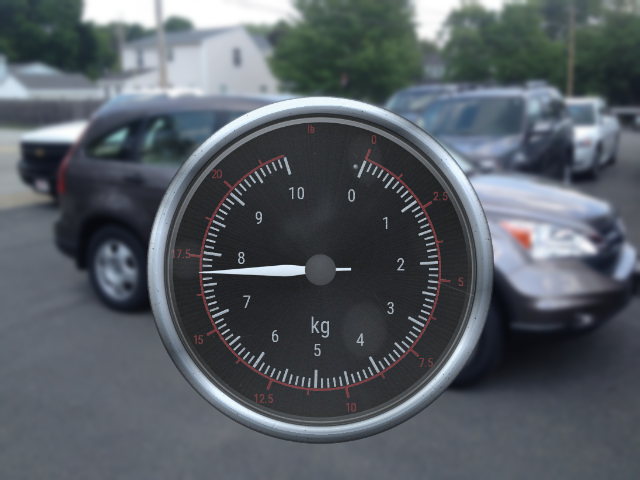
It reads 7.7; kg
